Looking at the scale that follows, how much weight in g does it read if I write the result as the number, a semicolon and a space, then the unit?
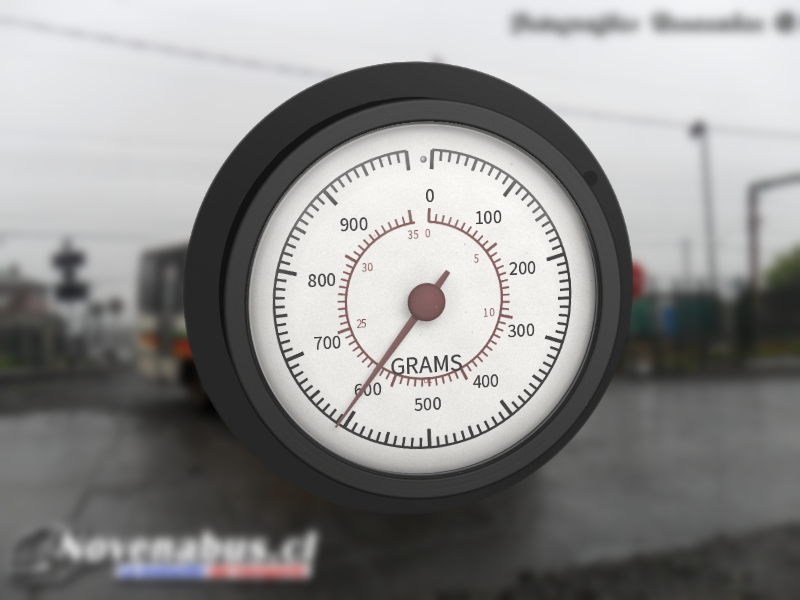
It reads 610; g
